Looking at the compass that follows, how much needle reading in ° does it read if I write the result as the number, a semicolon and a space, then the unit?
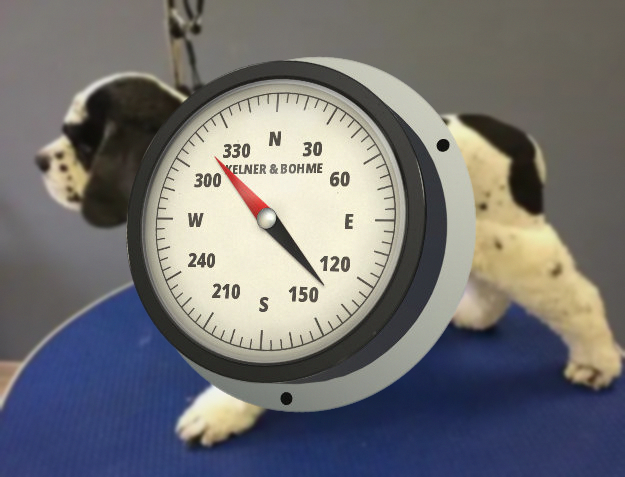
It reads 315; °
